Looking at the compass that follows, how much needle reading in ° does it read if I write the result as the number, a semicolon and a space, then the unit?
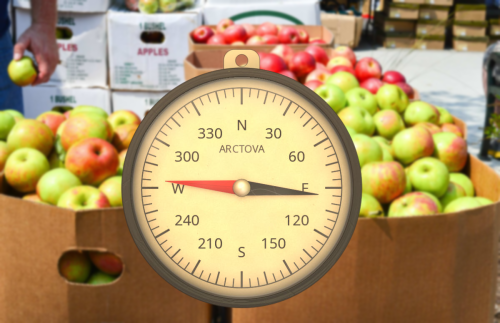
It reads 275; °
